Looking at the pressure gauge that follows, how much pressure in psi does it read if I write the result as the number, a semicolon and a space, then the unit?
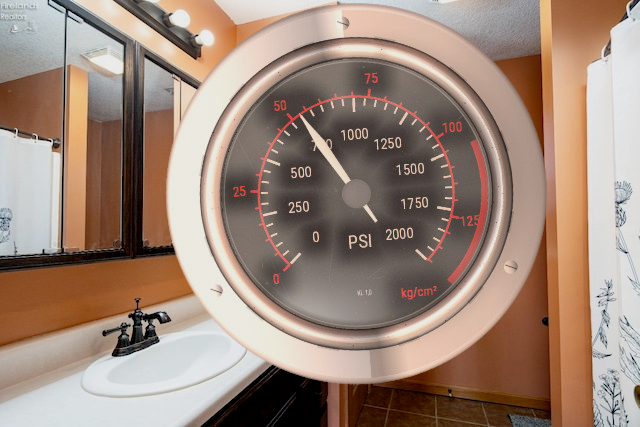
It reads 750; psi
